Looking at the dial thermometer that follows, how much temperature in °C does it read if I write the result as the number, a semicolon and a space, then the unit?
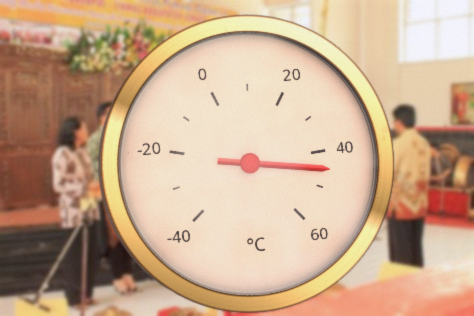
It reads 45; °C
